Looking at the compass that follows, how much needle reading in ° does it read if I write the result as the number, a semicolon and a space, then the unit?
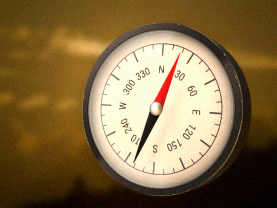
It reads 20; °
